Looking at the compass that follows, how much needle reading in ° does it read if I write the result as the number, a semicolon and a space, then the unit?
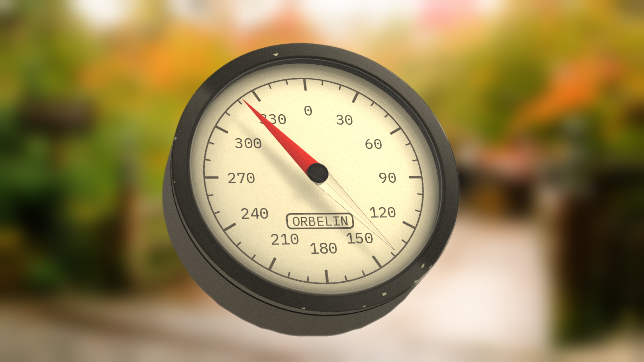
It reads 320; °
